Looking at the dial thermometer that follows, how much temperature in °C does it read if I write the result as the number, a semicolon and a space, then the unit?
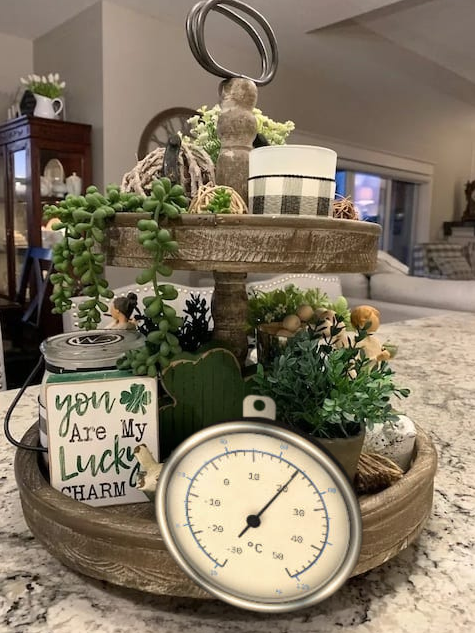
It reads 20; °C
